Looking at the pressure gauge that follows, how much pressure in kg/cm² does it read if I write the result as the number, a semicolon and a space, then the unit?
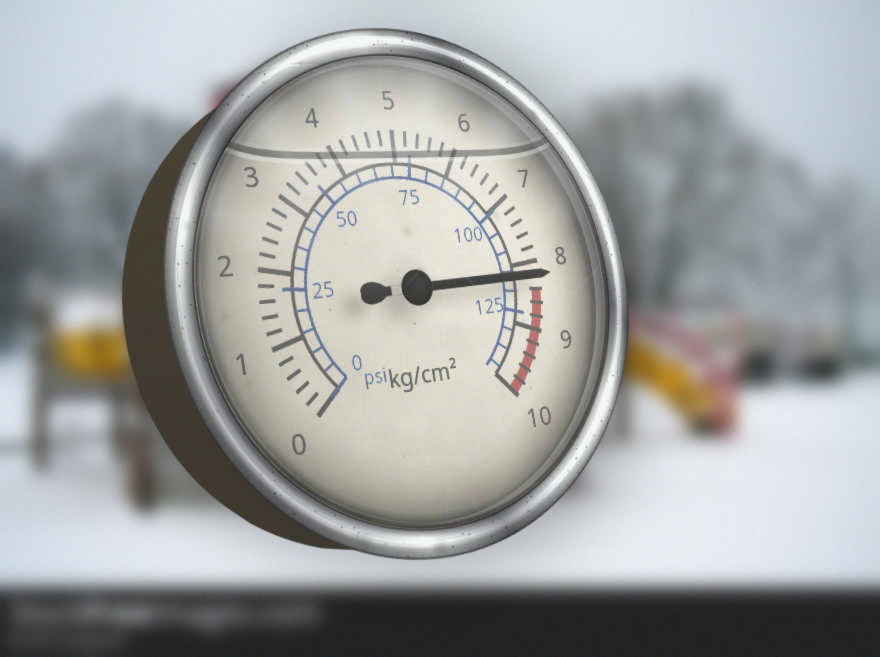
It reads 8.2; kg/cm²
